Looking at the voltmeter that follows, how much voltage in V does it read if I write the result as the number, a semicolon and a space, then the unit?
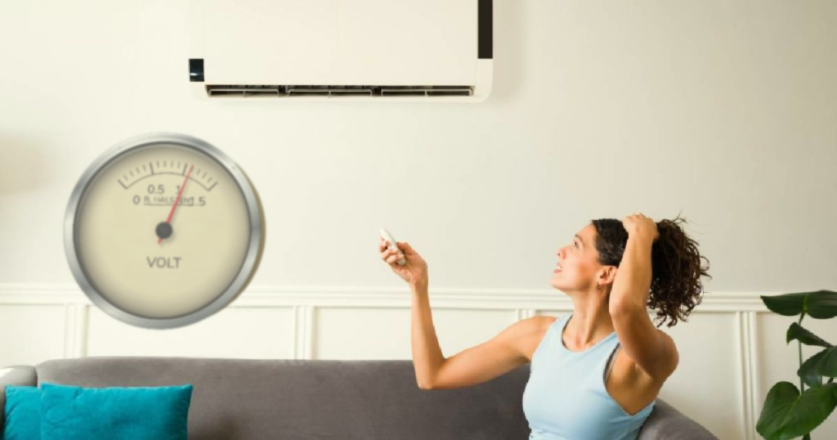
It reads 1.1; V
